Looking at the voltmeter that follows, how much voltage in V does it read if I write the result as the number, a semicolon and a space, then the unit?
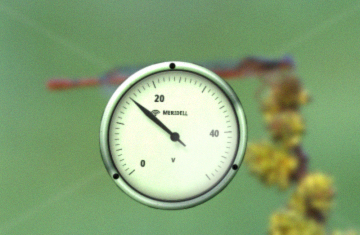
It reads 15; V
